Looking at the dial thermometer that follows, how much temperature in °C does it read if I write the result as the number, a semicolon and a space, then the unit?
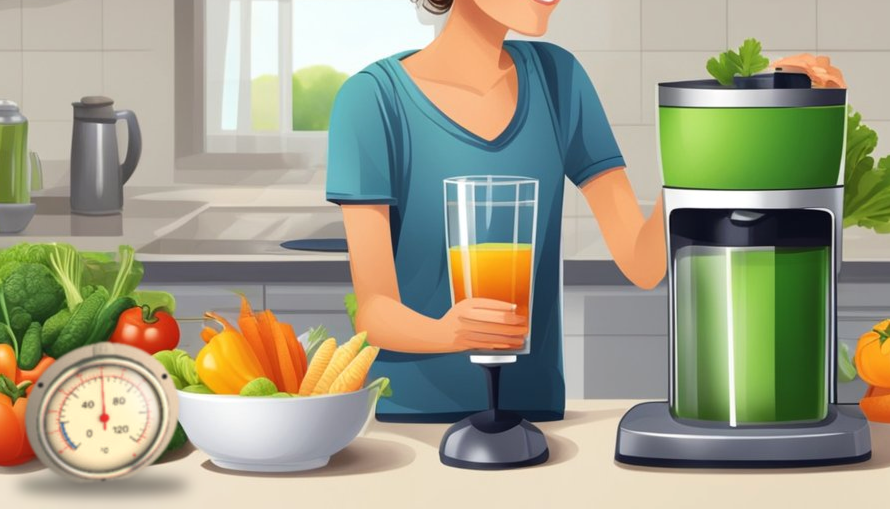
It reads 60; °C
